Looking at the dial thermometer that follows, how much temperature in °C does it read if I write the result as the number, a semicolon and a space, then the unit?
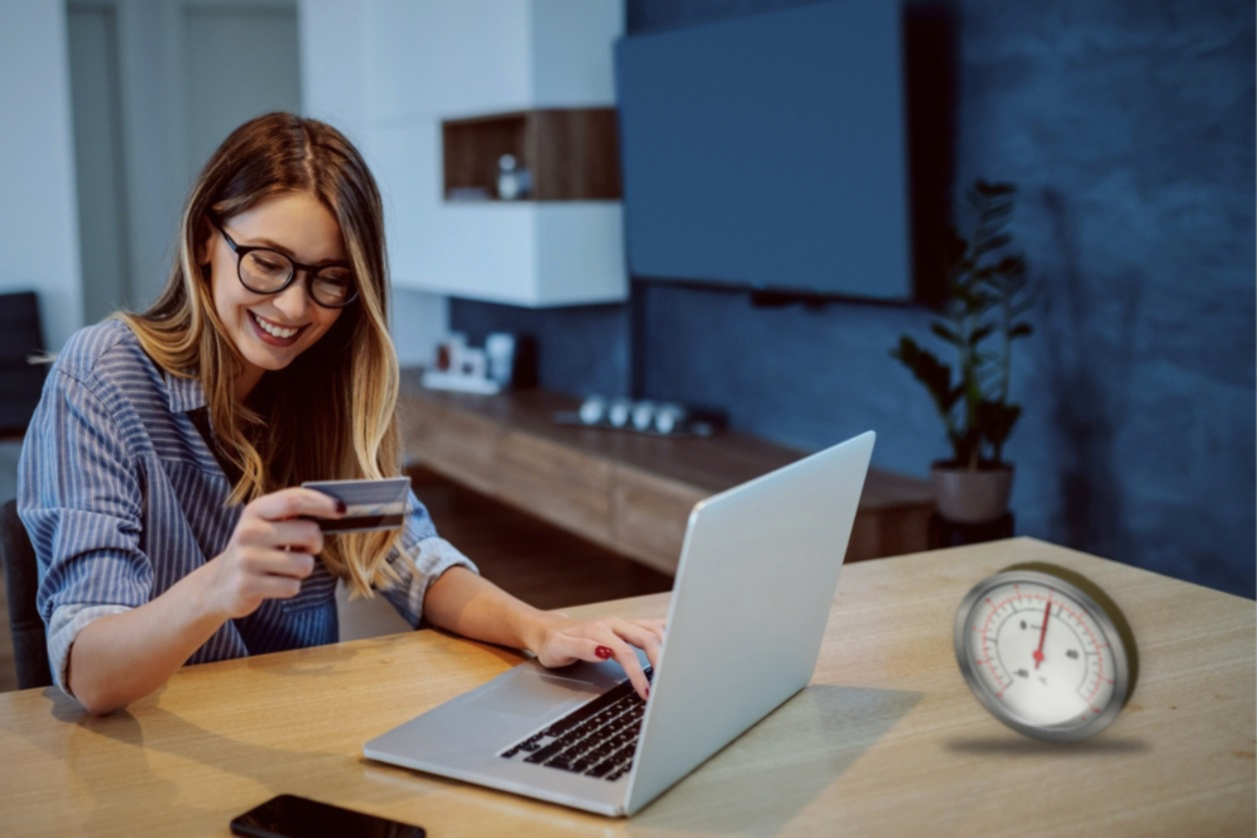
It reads 16; °C
